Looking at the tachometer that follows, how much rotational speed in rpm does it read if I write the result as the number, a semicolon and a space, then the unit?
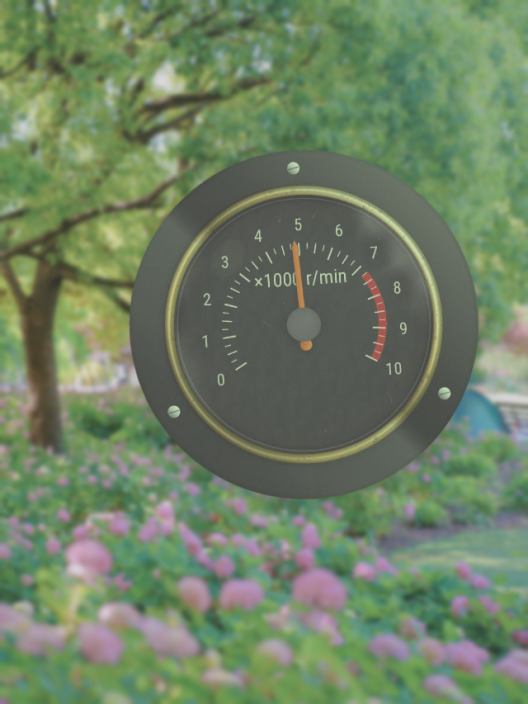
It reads 4875; rpm
